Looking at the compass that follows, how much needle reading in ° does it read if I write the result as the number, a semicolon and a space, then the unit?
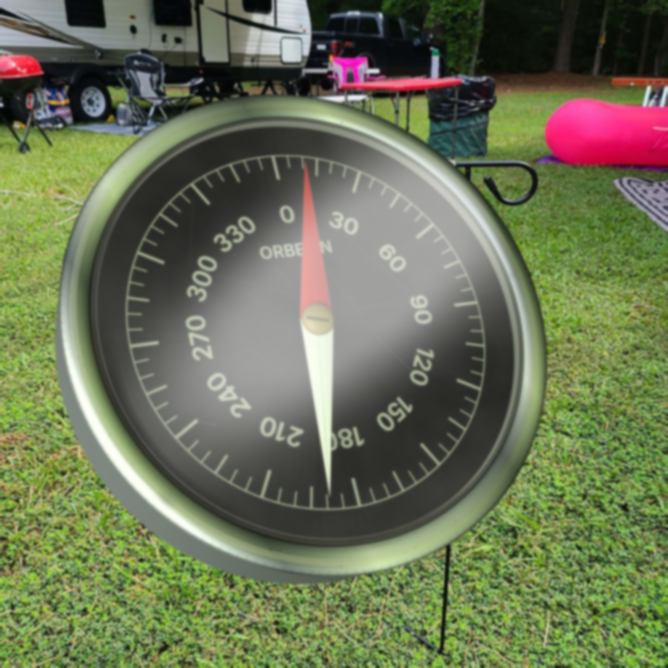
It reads 10; °
